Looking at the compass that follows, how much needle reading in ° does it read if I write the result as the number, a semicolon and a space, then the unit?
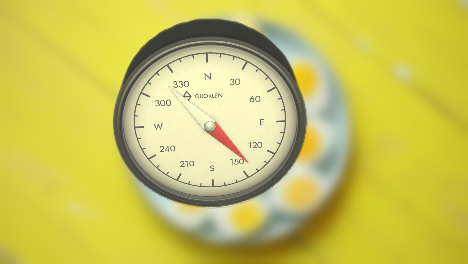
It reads 140; °
